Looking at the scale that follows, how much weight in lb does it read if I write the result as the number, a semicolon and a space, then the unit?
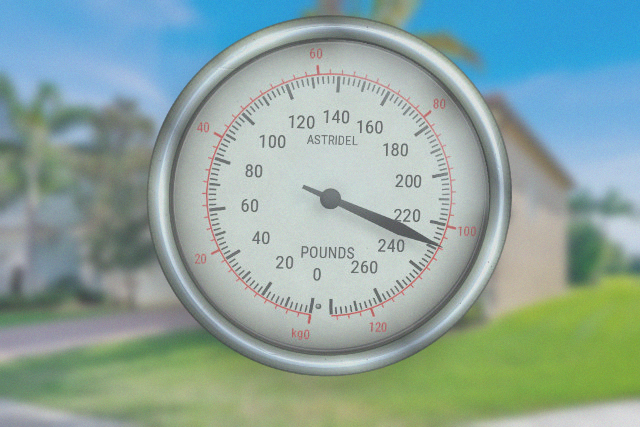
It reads 228; lb
